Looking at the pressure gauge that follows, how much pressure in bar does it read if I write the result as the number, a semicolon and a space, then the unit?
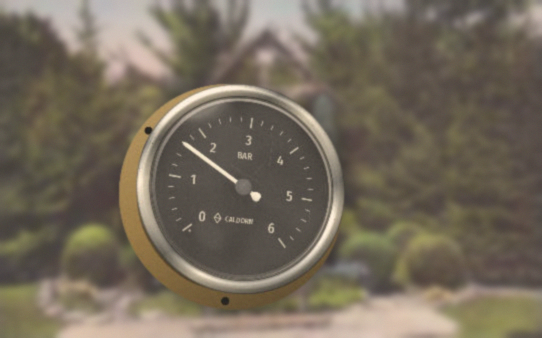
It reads 1.6; bar
